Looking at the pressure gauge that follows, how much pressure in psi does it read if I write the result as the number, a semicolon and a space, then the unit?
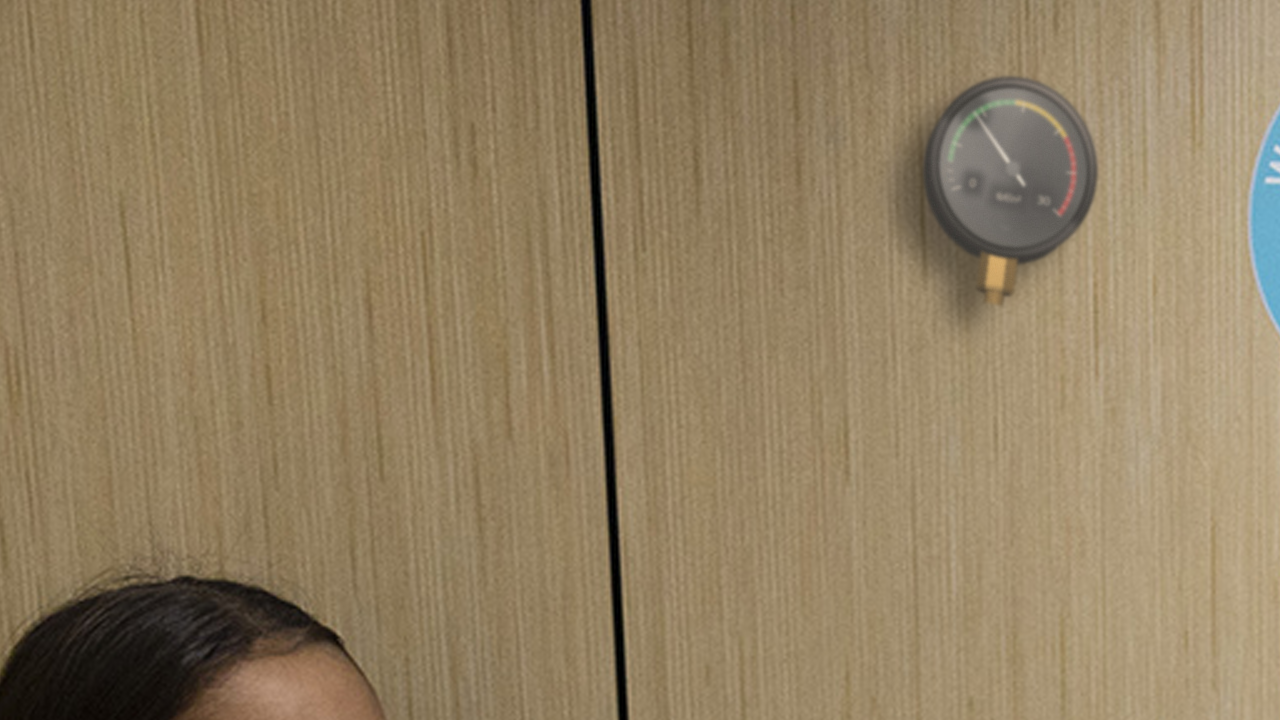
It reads 9; psi
